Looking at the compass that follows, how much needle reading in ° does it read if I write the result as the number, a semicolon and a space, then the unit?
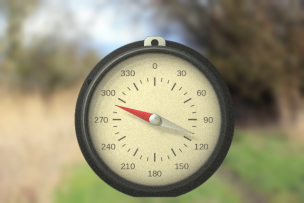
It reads 290; °
